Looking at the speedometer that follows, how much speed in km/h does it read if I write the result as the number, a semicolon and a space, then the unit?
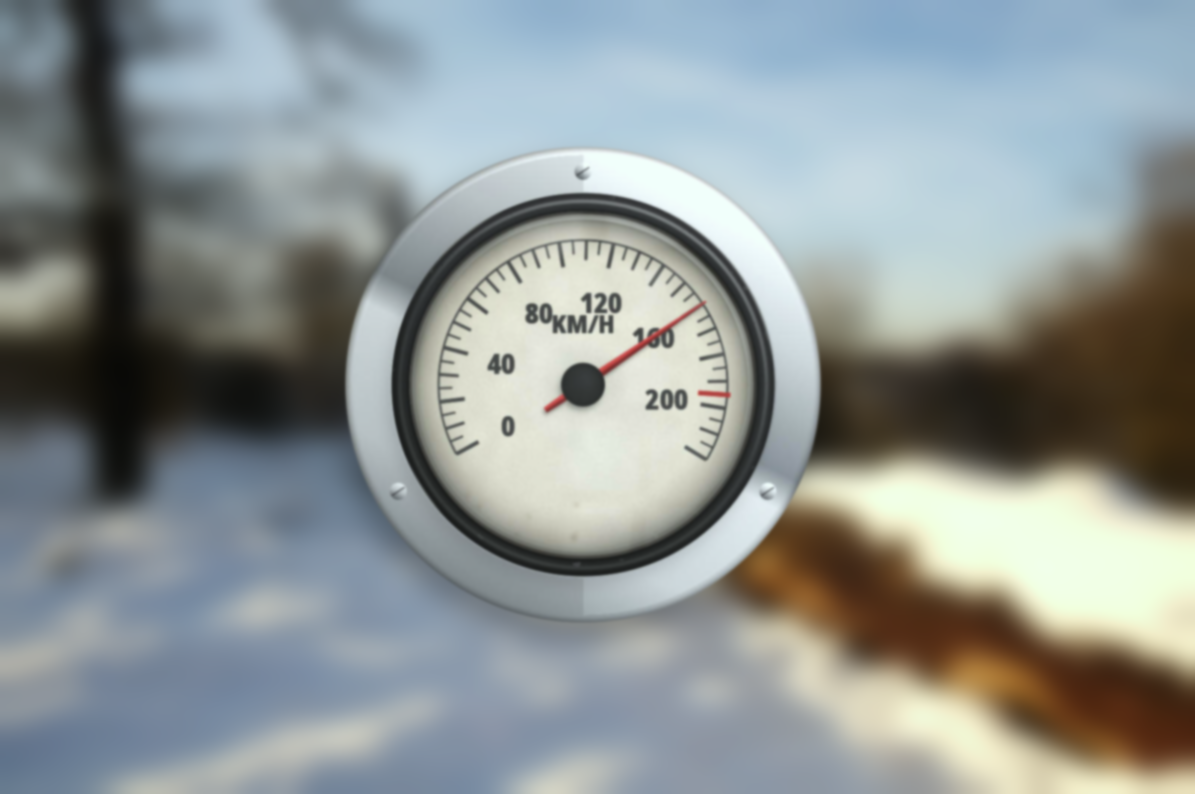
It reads 160; km/h
